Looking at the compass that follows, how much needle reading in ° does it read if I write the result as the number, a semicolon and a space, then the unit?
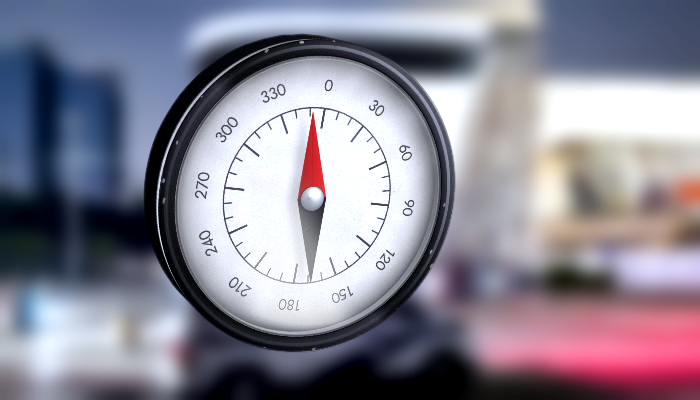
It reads 350; °
